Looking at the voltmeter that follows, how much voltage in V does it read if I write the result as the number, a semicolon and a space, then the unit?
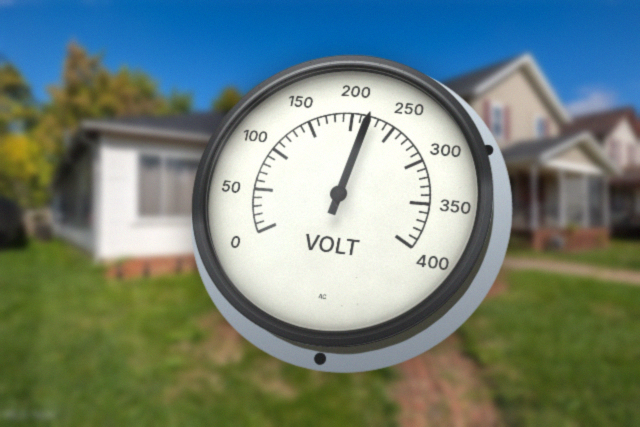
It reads 220; V
